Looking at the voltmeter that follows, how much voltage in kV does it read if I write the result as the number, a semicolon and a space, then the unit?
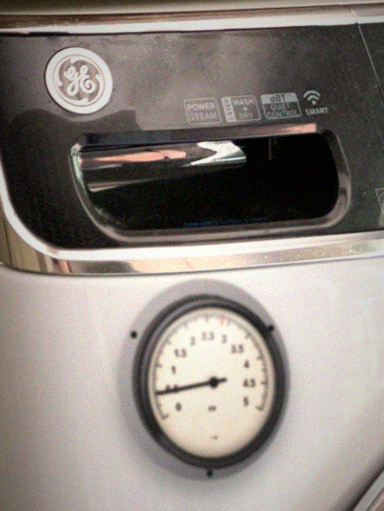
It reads 0.5; kV
